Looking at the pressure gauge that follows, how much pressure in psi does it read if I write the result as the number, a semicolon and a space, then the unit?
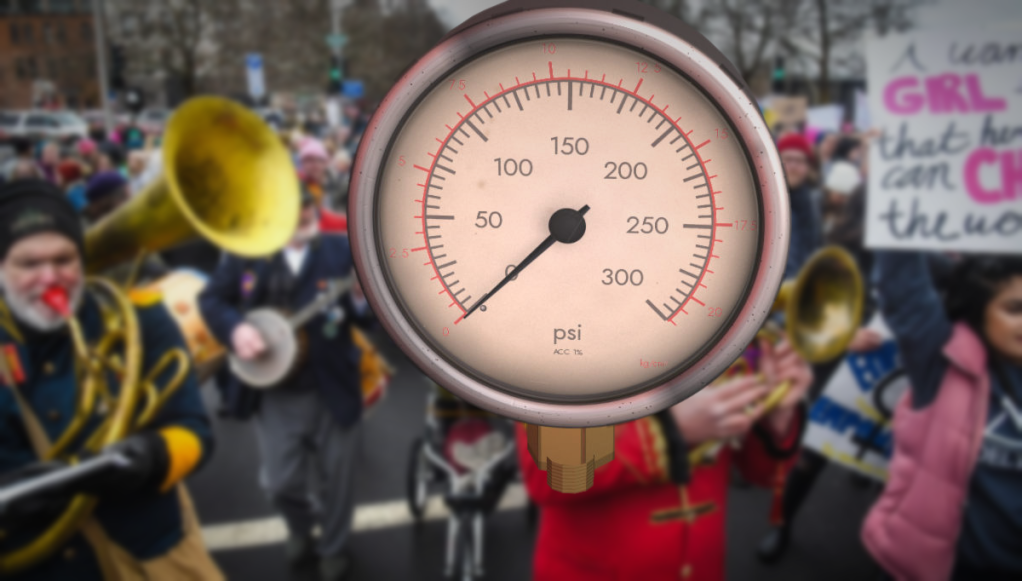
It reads 0; psi
